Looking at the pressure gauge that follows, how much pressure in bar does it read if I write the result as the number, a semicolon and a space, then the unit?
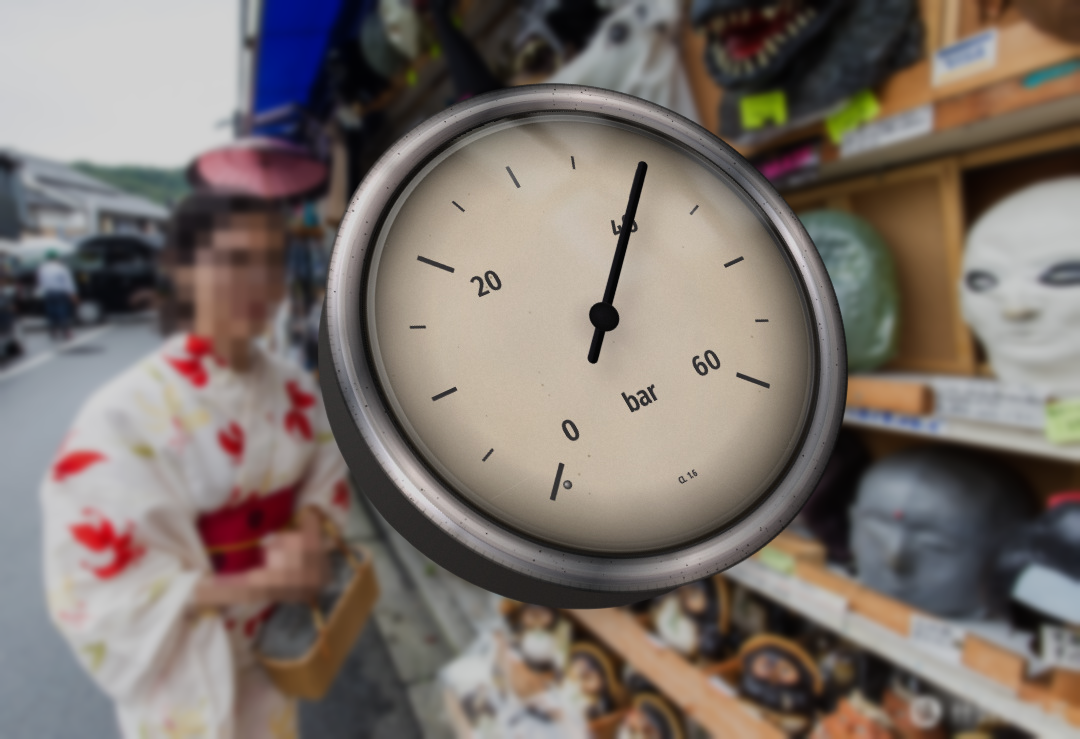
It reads 40; bar
